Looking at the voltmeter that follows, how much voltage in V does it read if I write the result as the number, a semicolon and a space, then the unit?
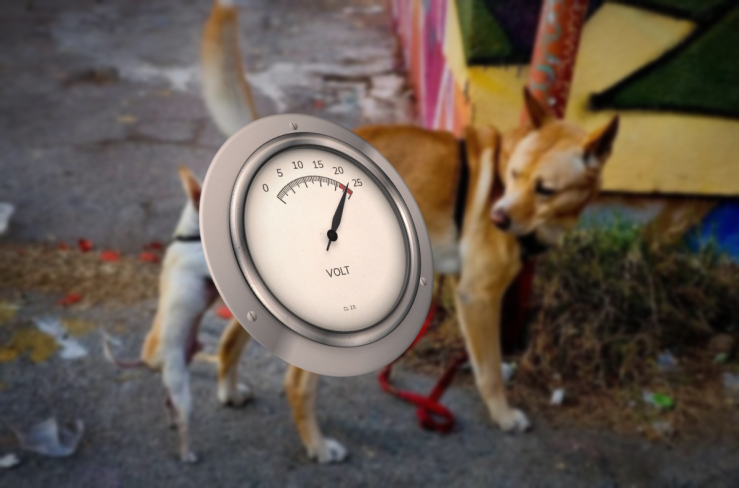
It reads 22.5; V
